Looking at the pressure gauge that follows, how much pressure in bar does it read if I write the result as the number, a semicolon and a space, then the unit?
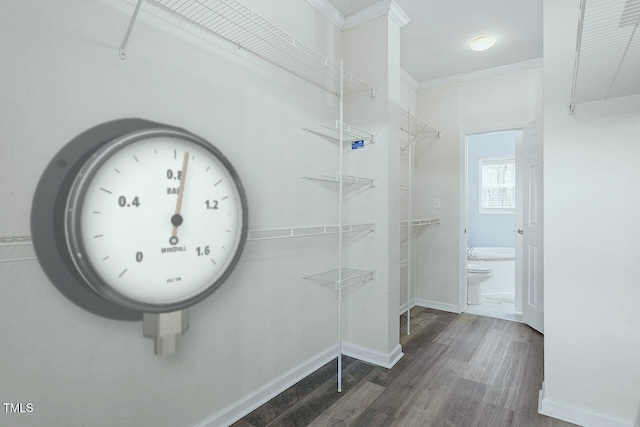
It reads 0.85; bar
